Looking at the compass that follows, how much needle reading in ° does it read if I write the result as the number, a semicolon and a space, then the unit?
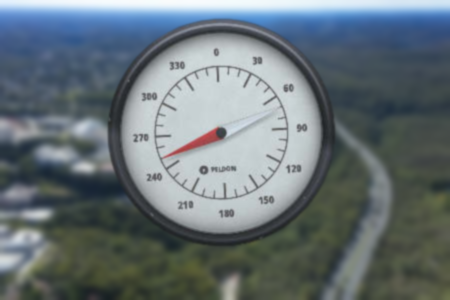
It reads 250; °
